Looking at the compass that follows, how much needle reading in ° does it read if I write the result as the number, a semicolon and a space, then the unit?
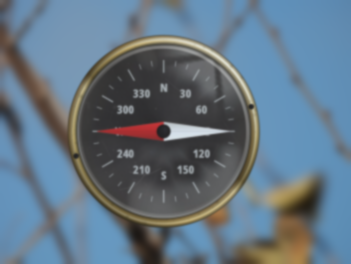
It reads 270; °
